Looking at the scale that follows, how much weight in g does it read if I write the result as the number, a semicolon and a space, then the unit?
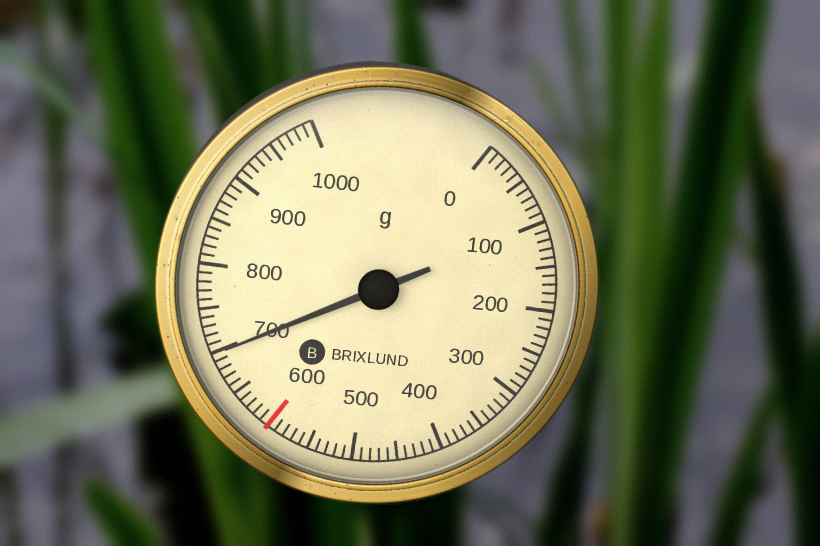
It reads 700; g
